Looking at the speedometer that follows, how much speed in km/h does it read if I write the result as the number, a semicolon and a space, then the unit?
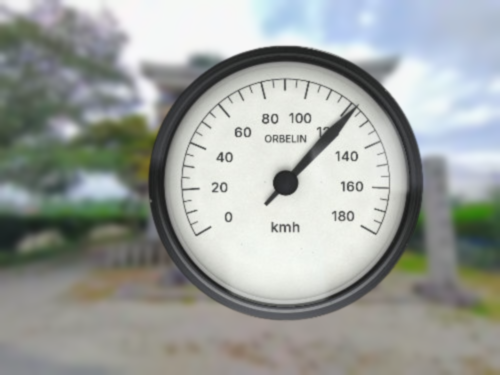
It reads 122.5; km/h
